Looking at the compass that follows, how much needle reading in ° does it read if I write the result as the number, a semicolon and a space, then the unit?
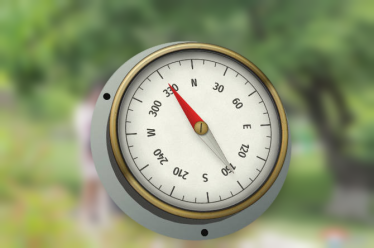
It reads 330; °
